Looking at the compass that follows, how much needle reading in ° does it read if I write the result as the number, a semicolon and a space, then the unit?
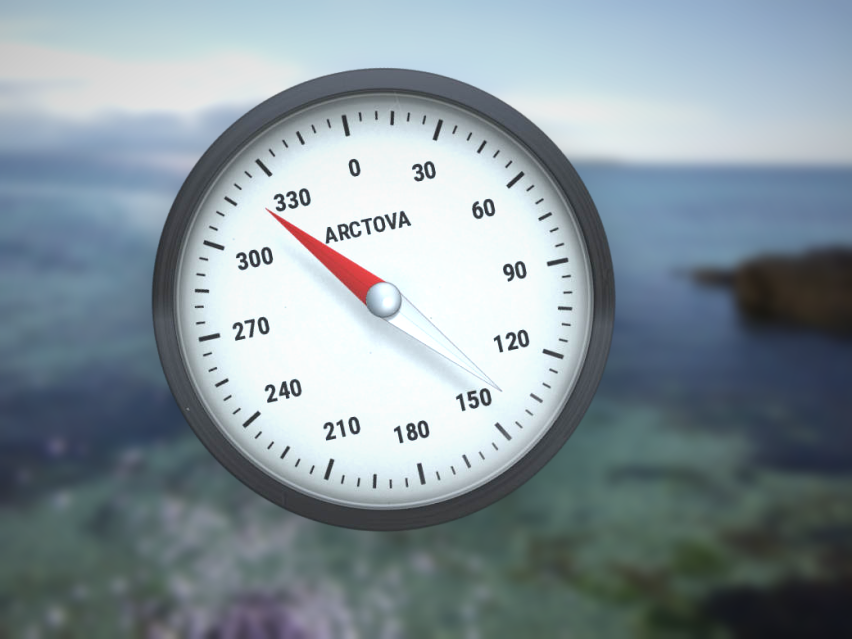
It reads 320; °
